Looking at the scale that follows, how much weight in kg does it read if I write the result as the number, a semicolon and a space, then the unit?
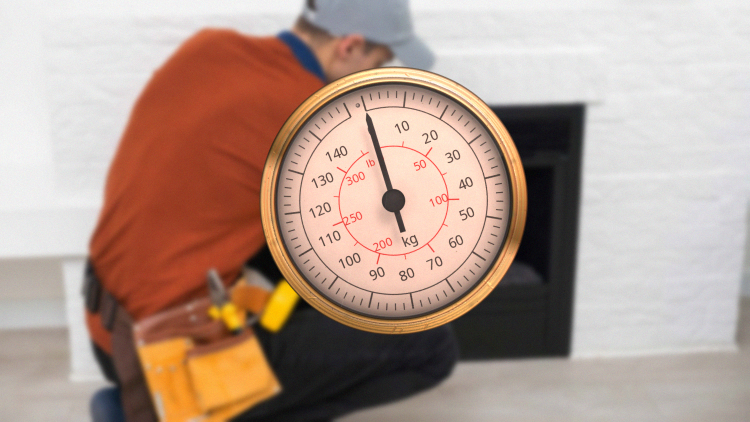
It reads 0; kg
